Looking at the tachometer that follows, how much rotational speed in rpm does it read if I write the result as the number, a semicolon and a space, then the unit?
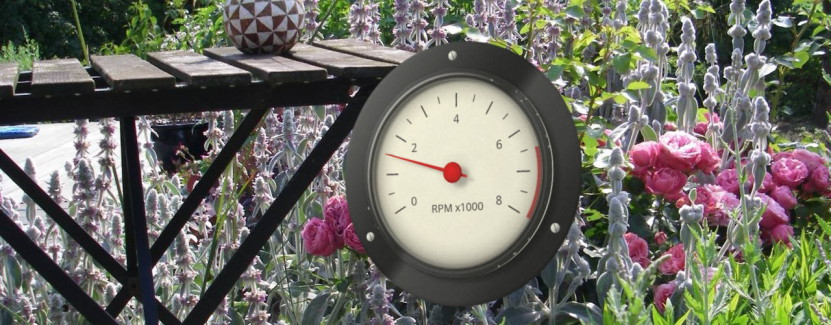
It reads 1500; rpm
